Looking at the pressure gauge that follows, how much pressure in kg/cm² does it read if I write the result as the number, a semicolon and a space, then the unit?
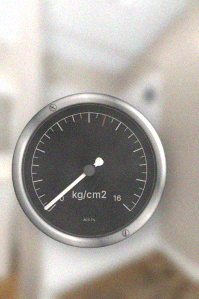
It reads 0.25; kg/cm²
